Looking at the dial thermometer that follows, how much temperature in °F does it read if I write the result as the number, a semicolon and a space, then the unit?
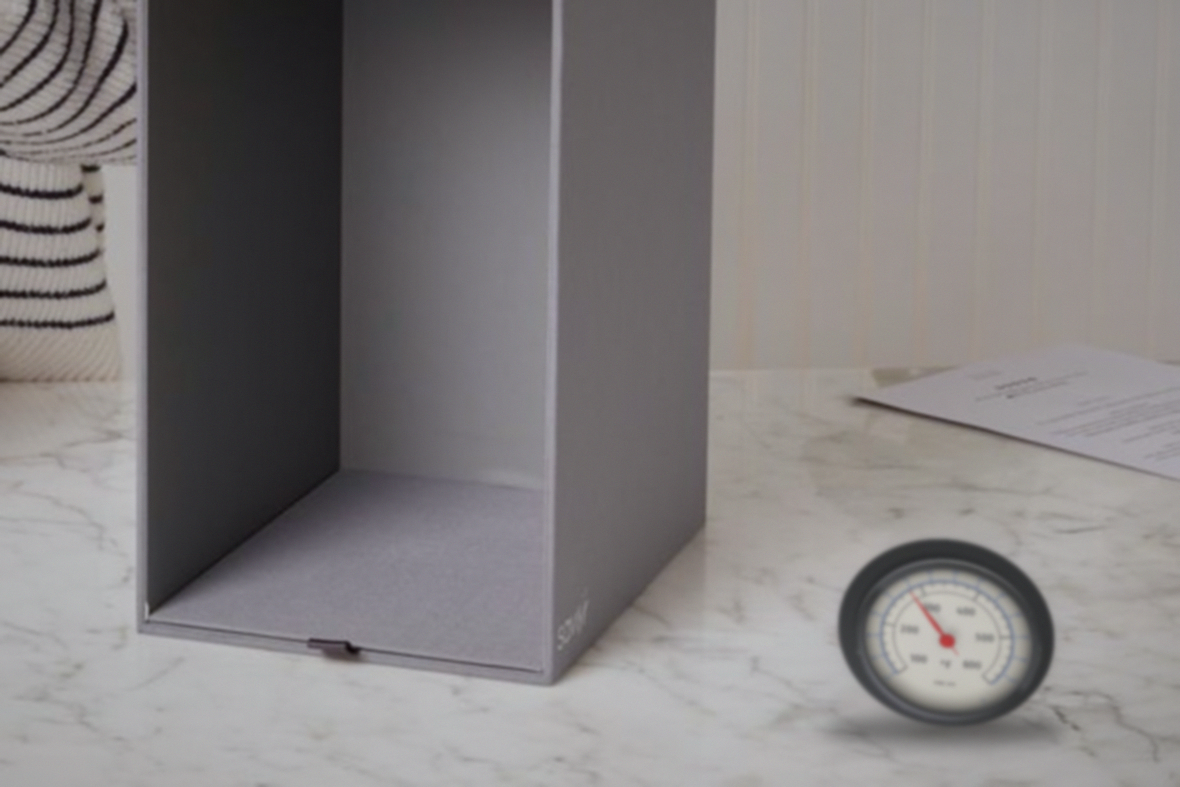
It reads 280; °F
